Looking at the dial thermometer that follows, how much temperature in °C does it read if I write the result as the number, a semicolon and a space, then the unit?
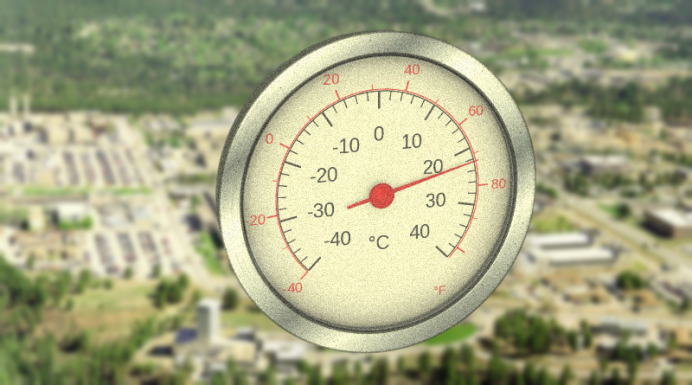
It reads 22; °C
